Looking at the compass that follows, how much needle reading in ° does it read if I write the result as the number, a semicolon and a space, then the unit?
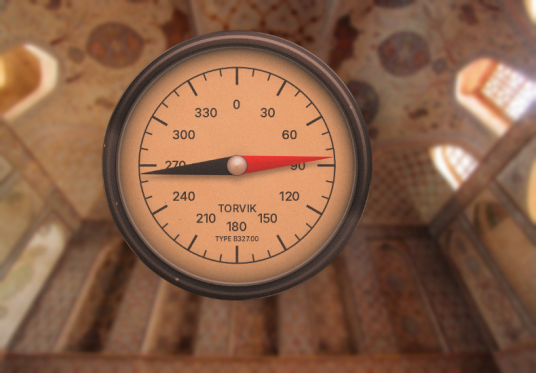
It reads 85; °
